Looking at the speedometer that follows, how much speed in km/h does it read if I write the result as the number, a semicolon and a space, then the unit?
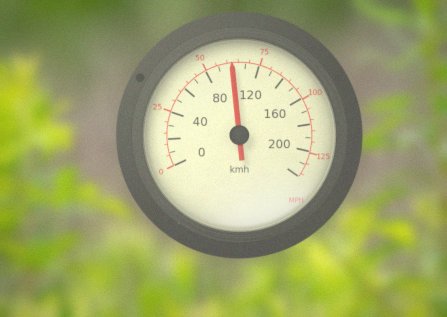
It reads 100; km/h
